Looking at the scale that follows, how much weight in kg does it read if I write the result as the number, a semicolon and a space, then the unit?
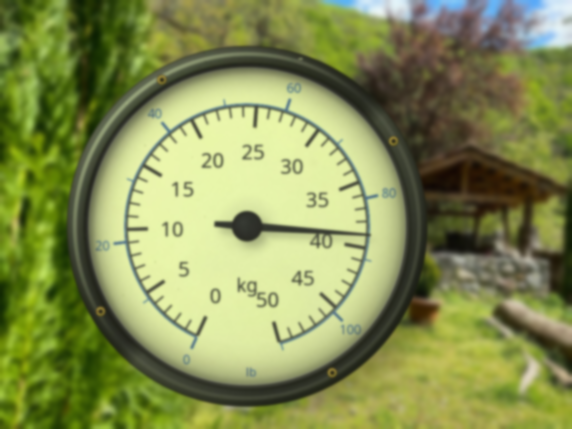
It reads 39; kg
